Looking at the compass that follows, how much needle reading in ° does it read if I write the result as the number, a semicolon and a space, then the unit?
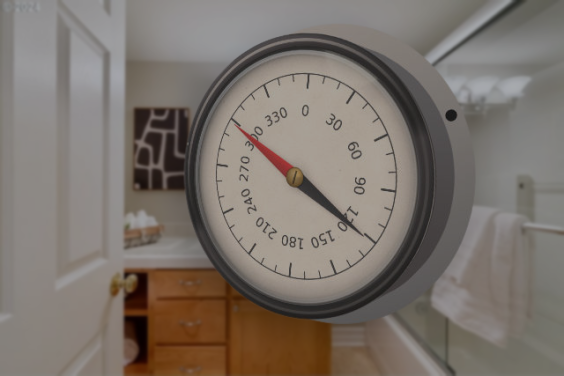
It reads 300; °
